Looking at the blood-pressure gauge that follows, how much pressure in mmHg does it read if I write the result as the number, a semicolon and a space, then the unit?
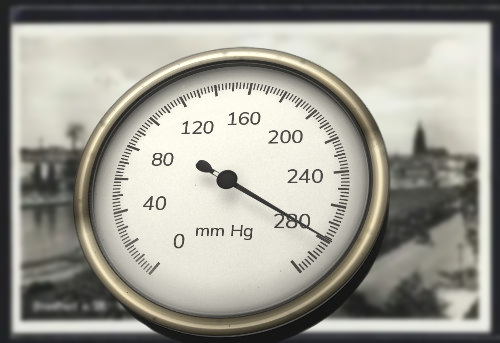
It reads 280; mmHg
